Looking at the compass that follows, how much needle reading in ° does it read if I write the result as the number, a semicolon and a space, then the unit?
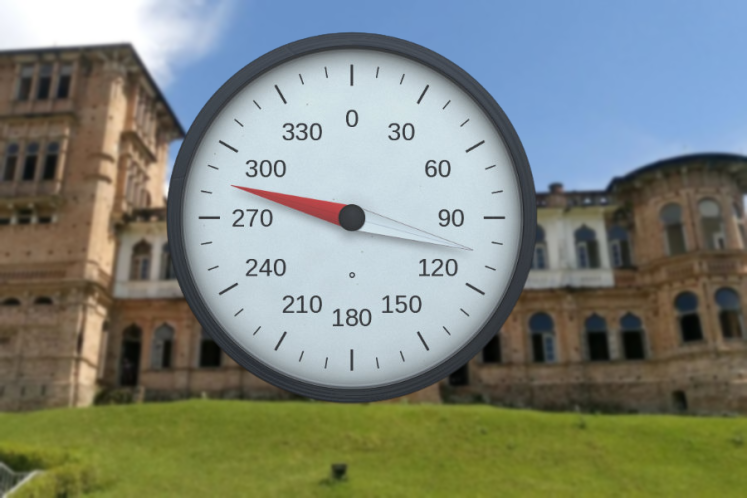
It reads 285; °
